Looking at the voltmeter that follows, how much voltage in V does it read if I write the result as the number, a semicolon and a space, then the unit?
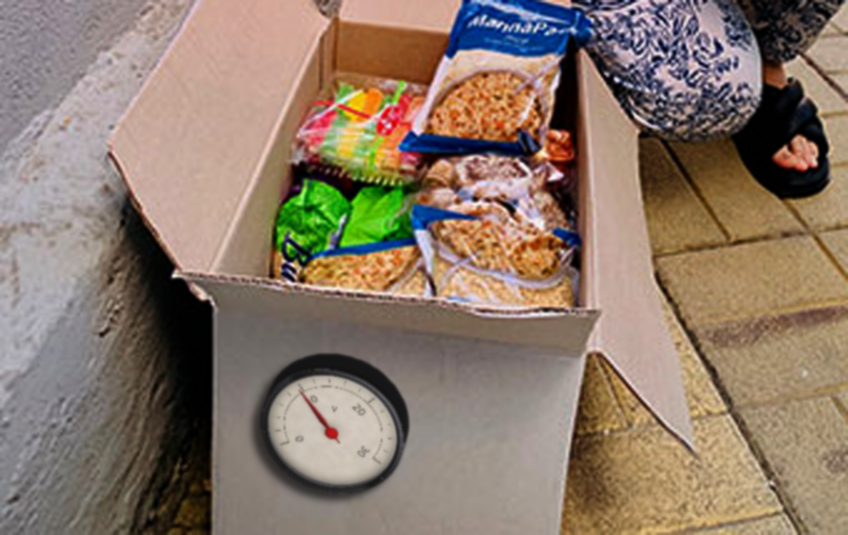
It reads 10; V
